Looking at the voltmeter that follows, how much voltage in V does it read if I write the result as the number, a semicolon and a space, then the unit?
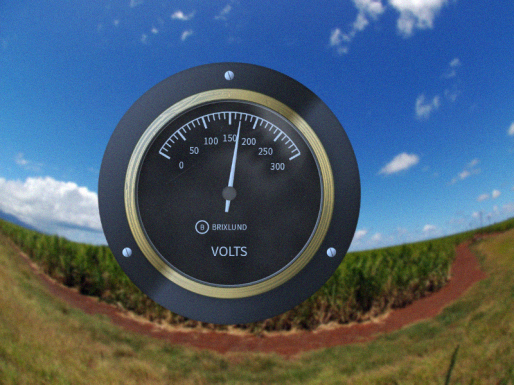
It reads 170; V
